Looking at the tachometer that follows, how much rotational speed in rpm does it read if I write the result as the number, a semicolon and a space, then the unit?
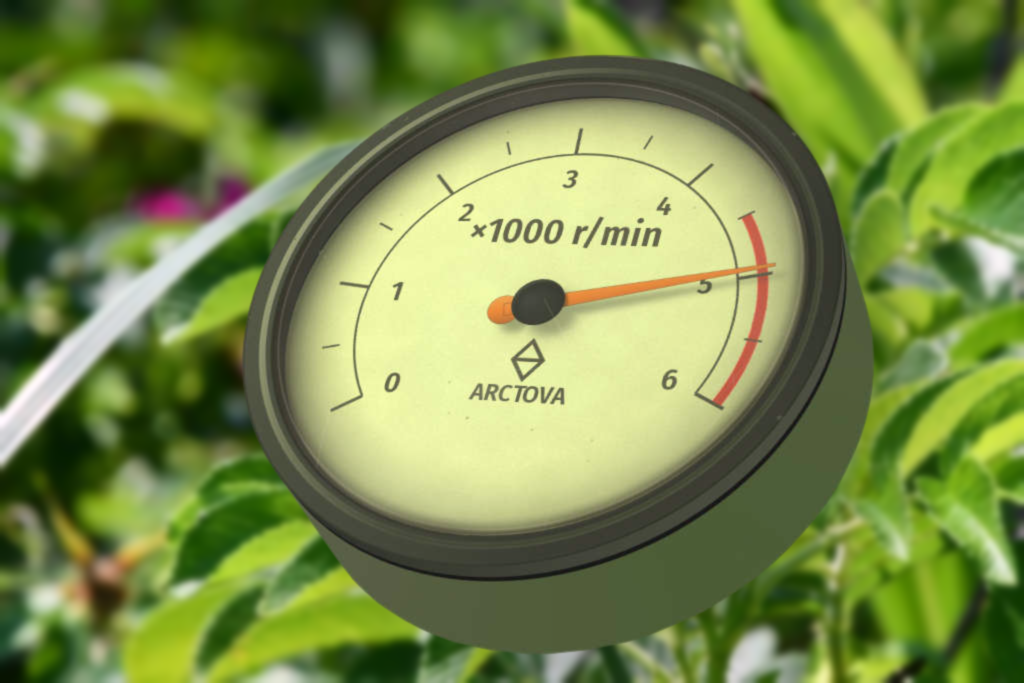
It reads 5000; rpm
